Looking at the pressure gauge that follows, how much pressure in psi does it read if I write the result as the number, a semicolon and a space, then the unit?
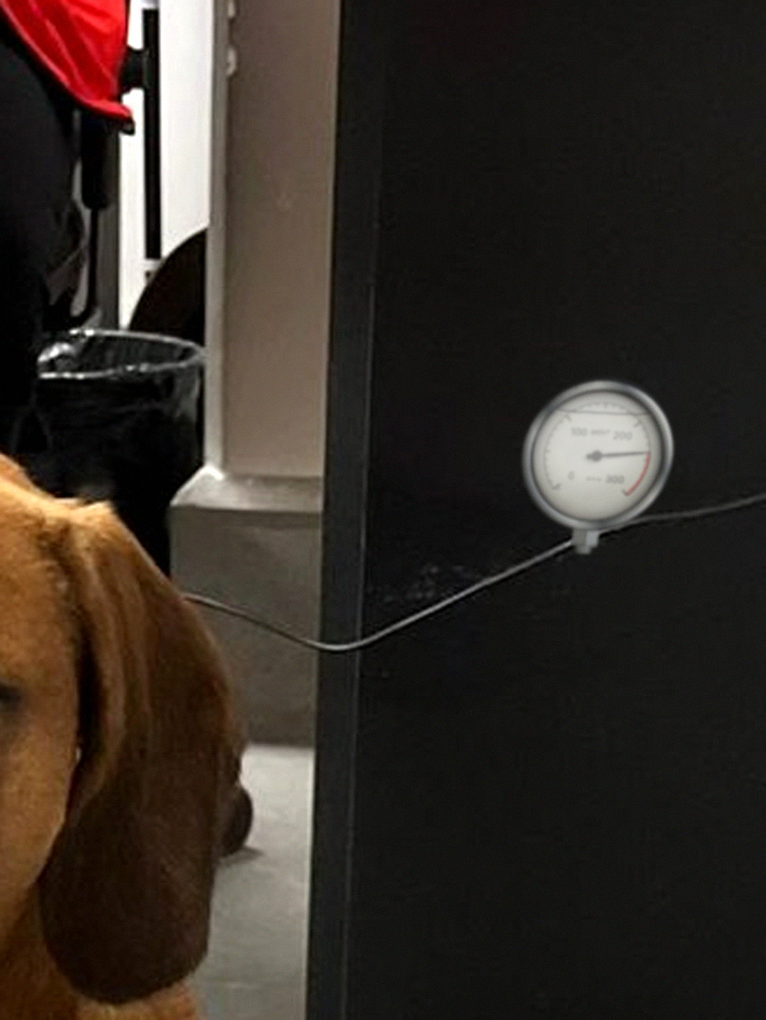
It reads 240; psi
